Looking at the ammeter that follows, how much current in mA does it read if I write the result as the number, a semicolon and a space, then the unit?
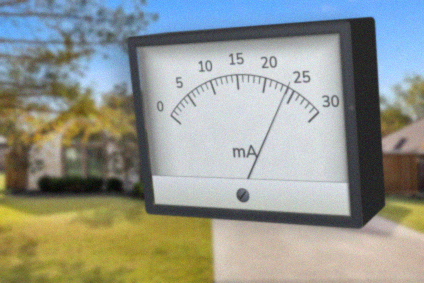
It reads 24; mA
